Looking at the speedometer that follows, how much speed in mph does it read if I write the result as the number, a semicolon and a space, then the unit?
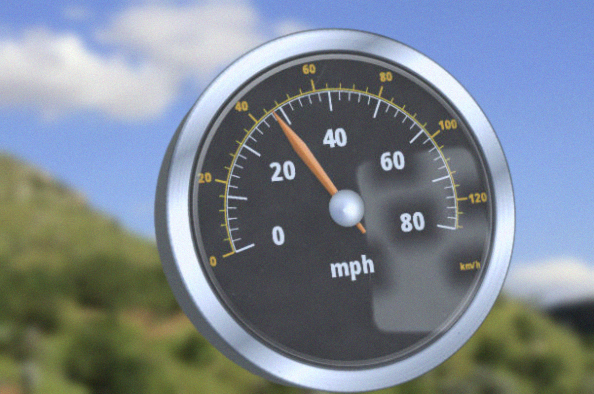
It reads 28; mph
